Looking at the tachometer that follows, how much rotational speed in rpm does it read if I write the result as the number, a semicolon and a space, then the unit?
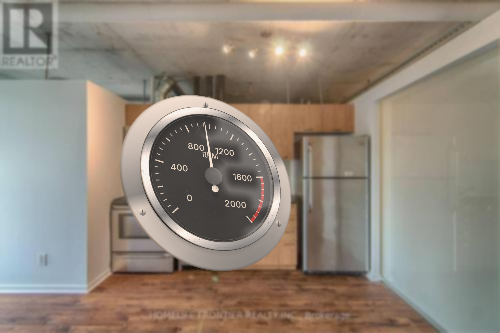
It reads 950; rpm
